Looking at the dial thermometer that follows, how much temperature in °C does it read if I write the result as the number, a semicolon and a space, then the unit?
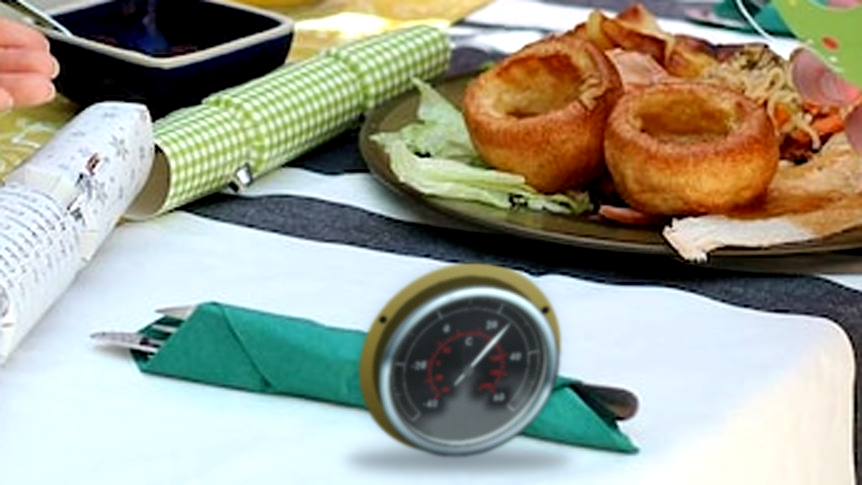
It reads 25; °C
